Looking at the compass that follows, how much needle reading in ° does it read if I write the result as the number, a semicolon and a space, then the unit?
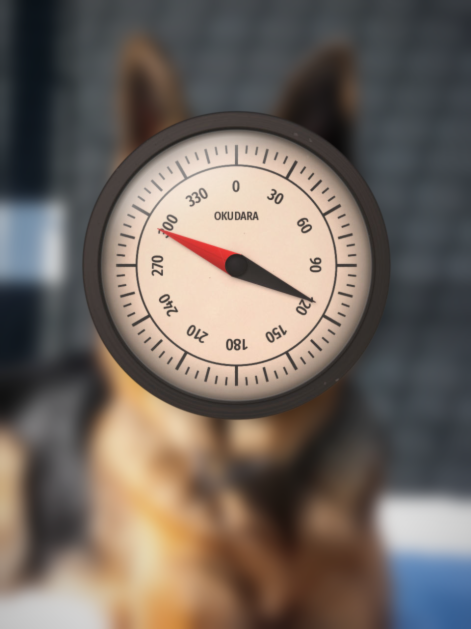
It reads 295; °
